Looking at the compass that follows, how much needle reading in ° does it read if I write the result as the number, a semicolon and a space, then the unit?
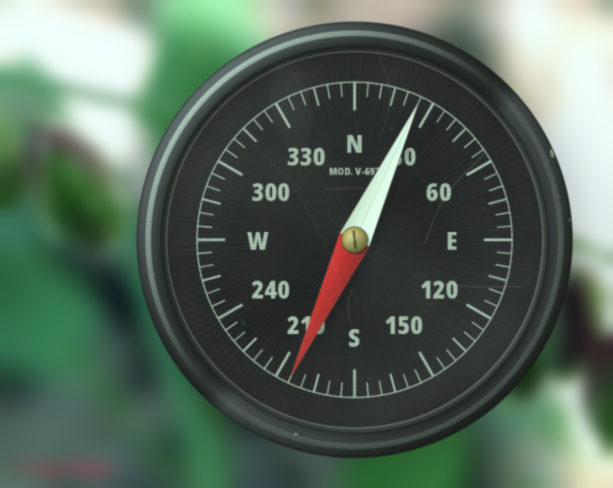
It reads 205; °
